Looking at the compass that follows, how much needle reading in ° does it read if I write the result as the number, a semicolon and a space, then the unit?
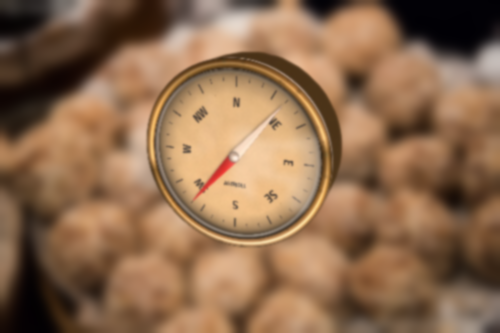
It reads 220; °
